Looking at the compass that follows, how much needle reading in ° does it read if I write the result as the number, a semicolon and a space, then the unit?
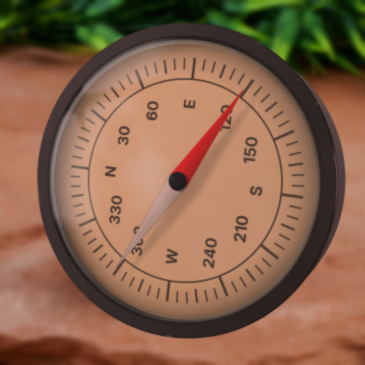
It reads 120; °
